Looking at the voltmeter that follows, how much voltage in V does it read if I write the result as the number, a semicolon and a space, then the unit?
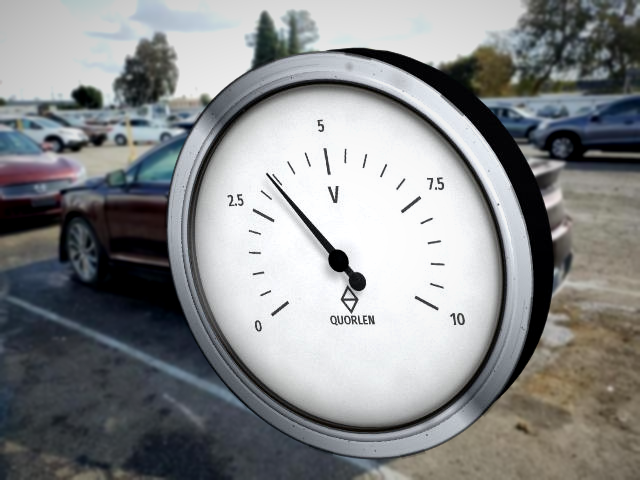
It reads 3.5; V
